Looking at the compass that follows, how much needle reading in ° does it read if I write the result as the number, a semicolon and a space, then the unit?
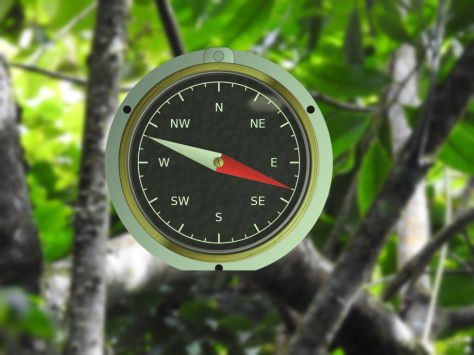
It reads 110; °
